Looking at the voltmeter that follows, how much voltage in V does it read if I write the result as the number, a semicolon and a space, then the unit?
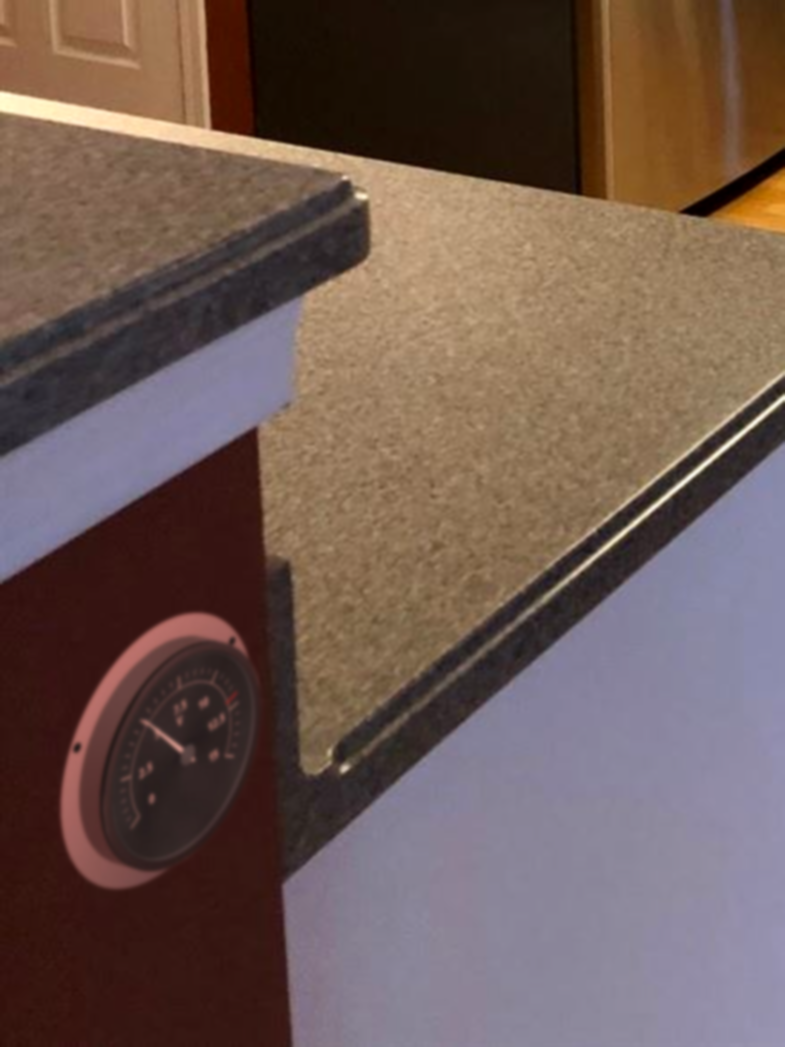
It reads 5; V
